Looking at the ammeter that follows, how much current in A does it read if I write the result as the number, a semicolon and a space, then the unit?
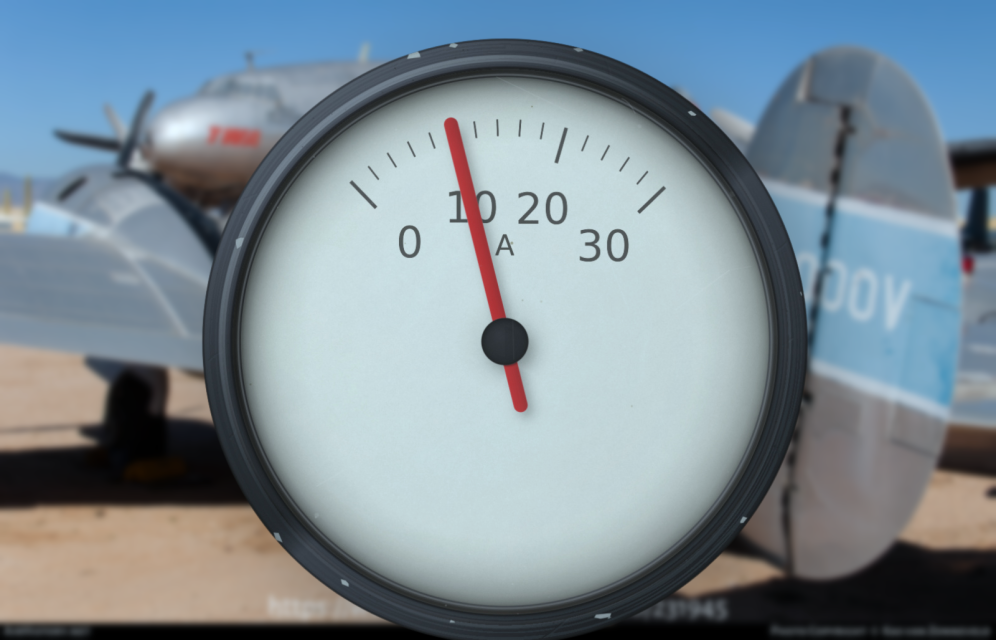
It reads 10; A
